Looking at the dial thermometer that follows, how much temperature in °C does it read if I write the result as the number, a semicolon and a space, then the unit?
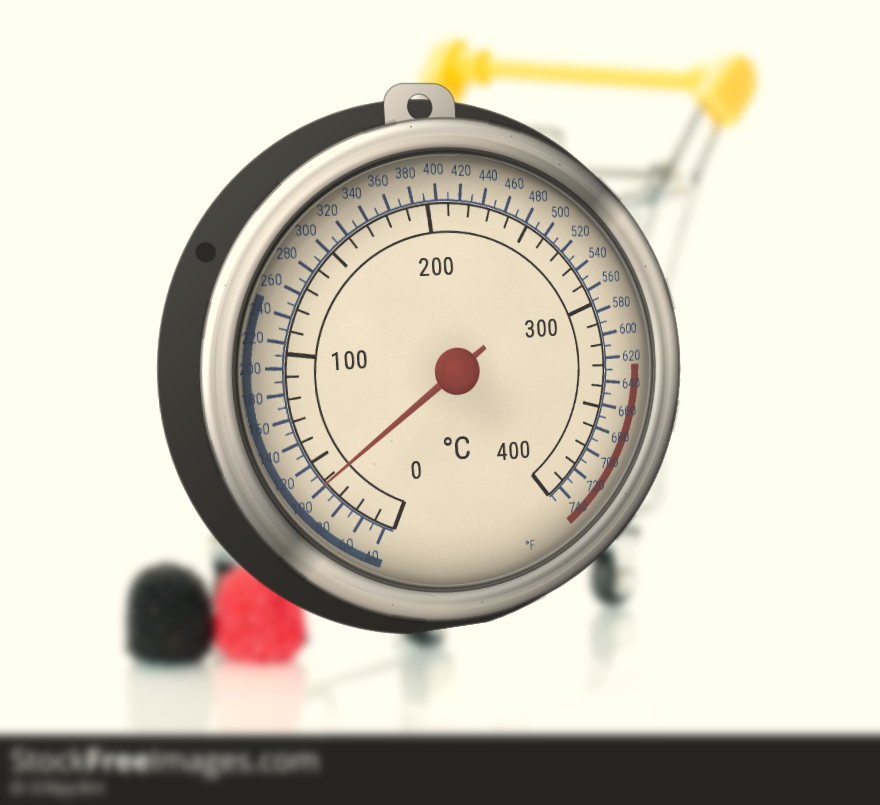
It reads 40; °C
